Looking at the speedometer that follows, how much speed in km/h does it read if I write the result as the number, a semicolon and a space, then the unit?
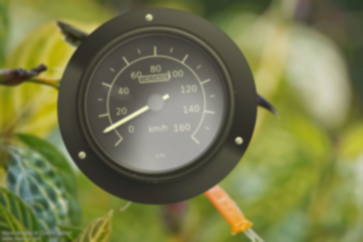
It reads 10; km/h
